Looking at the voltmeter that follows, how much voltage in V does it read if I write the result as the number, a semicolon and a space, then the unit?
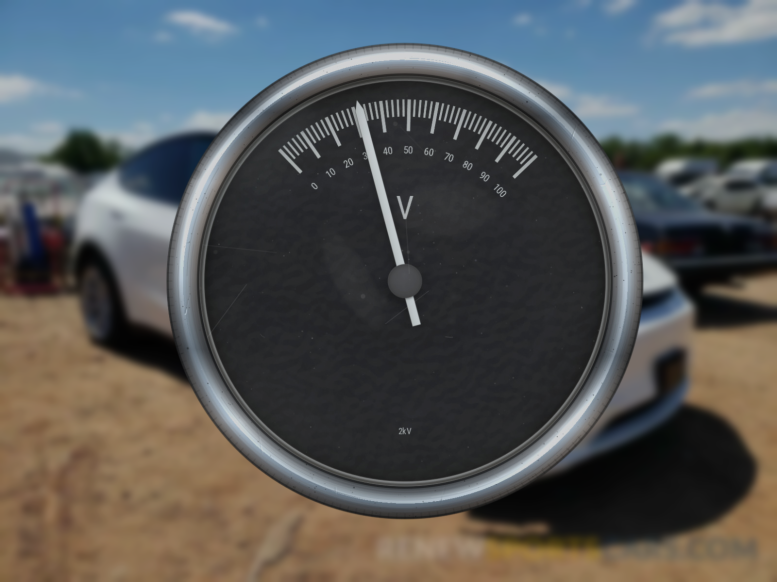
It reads 32; V
